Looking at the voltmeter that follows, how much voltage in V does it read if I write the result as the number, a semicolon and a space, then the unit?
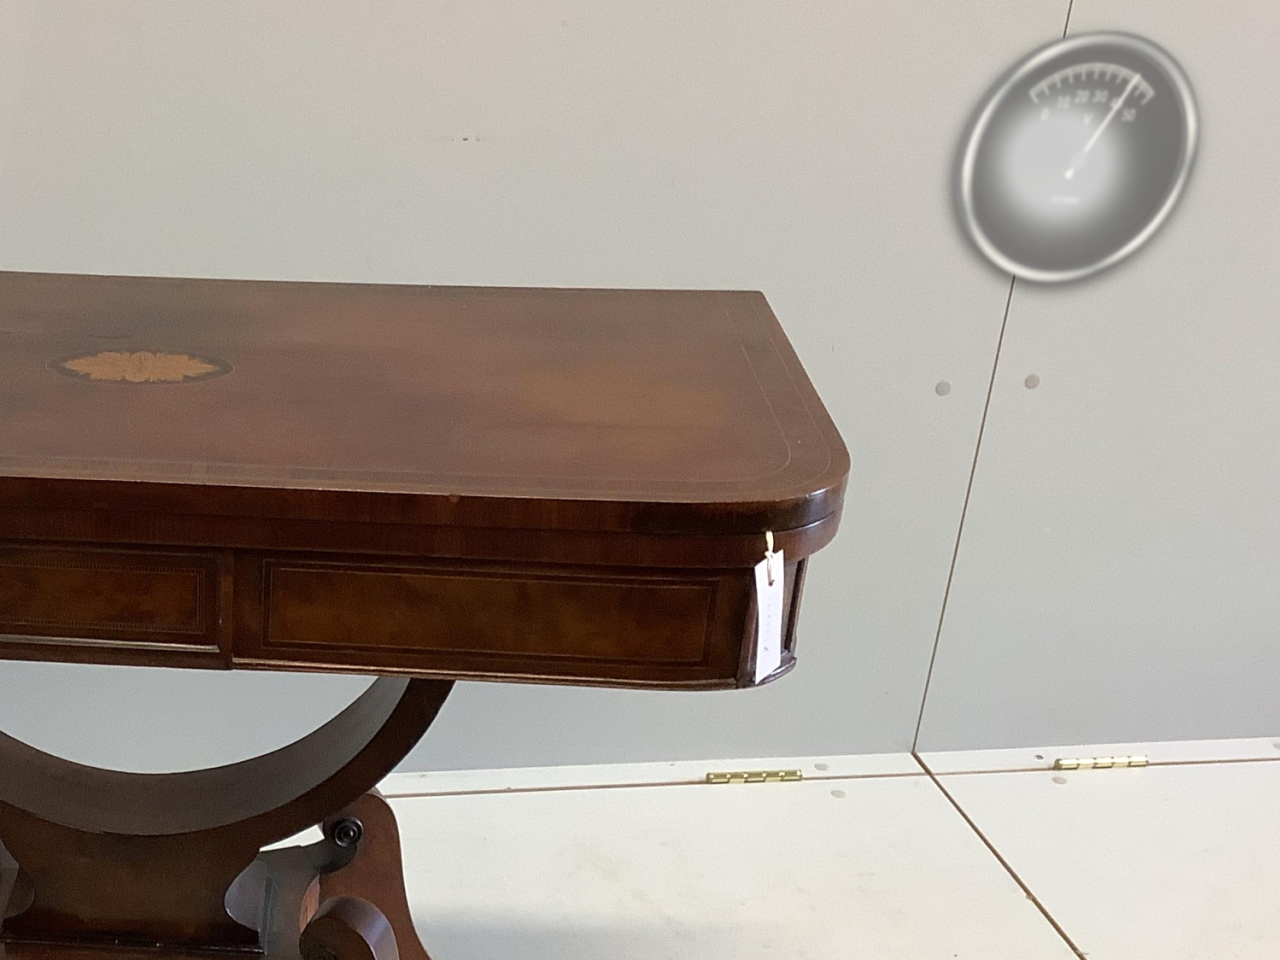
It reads 40; V
